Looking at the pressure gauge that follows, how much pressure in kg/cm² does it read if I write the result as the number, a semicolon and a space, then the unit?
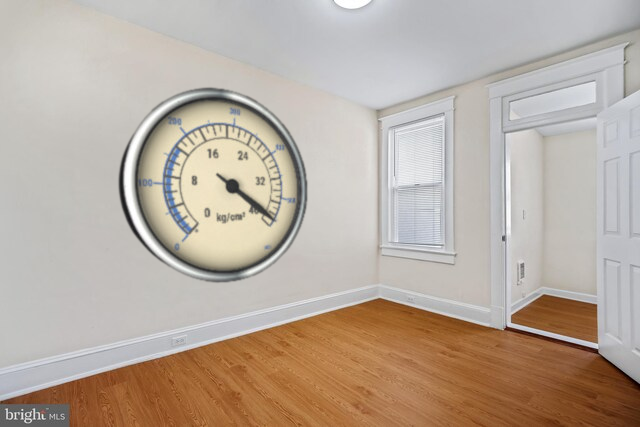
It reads 39; kg/cm²
